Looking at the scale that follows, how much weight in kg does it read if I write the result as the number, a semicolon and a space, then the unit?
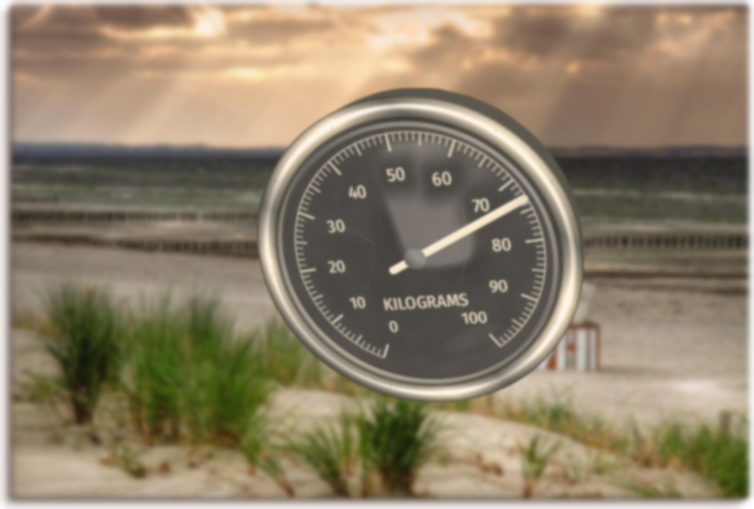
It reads 73; kg
